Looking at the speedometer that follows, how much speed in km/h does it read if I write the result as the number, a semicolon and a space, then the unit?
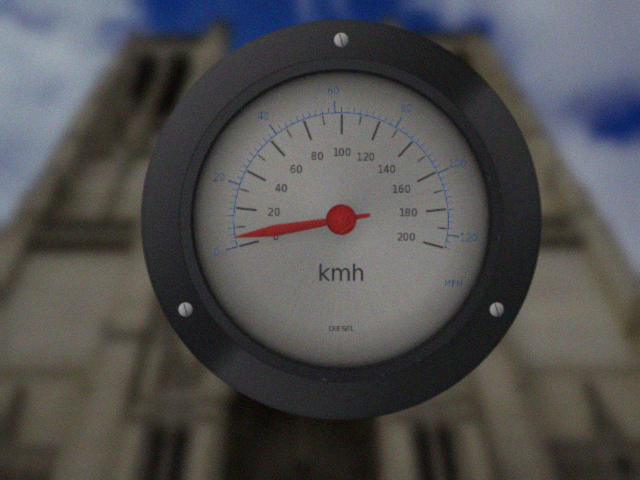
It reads 5; km/h
